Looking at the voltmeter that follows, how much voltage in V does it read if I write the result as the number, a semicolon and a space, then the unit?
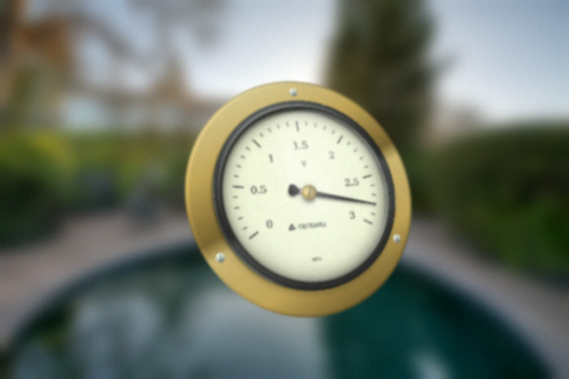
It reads 2.8; V
